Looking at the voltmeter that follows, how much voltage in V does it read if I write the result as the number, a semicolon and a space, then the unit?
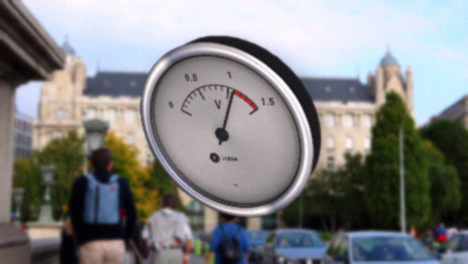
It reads 1.1; V
